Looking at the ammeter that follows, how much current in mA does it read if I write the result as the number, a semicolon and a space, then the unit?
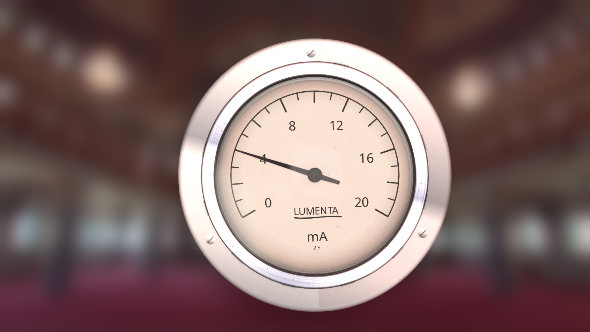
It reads 4; mA
